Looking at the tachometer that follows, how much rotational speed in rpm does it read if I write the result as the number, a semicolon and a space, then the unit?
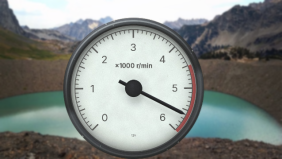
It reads 5600; rpm
